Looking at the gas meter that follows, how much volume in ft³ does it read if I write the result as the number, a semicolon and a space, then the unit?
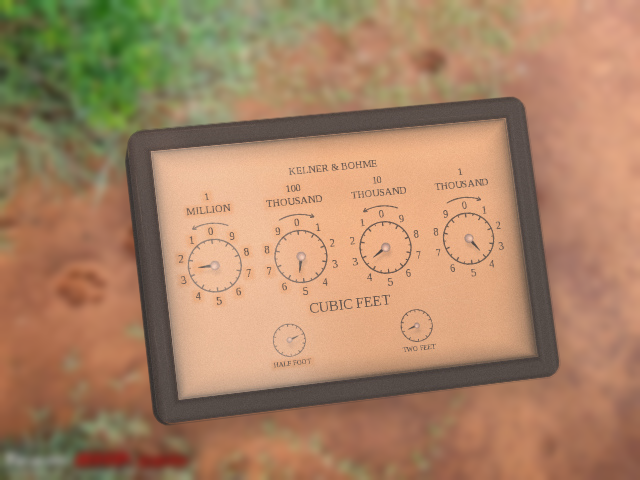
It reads 253400; ft³
